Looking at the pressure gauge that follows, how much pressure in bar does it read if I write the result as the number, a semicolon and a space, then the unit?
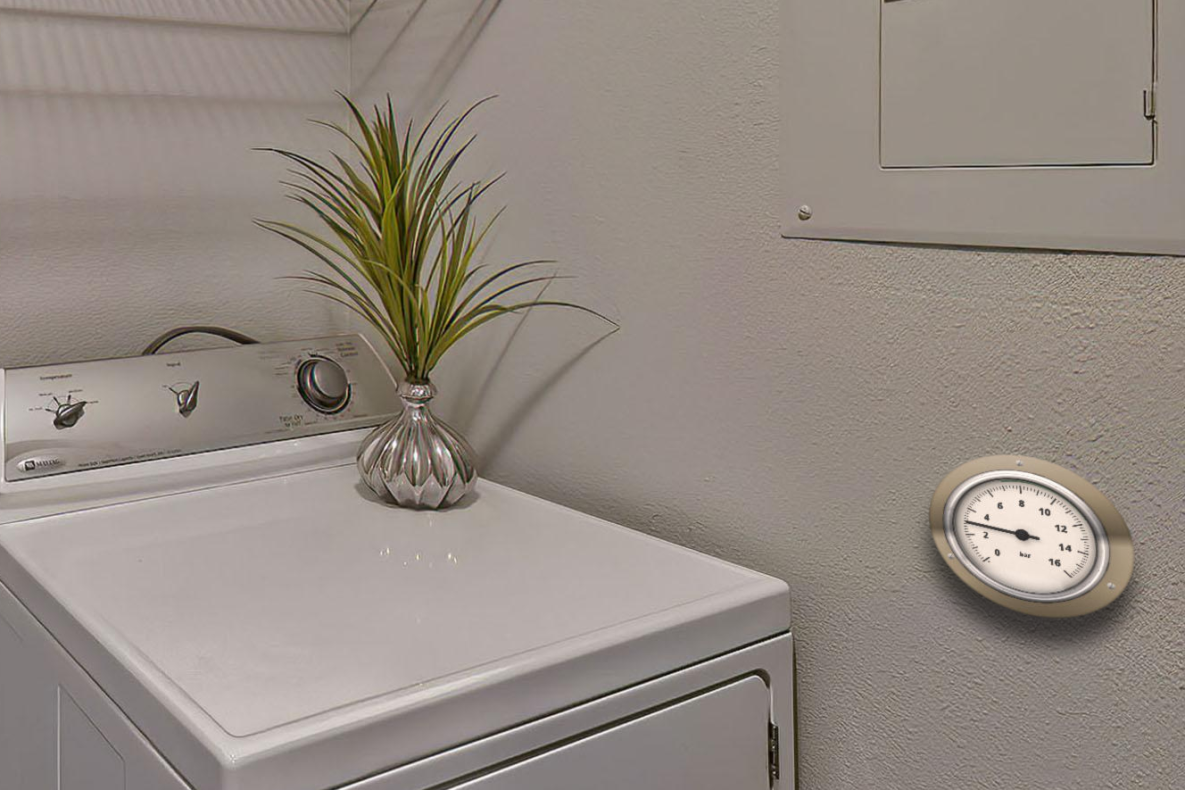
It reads 3; bar
